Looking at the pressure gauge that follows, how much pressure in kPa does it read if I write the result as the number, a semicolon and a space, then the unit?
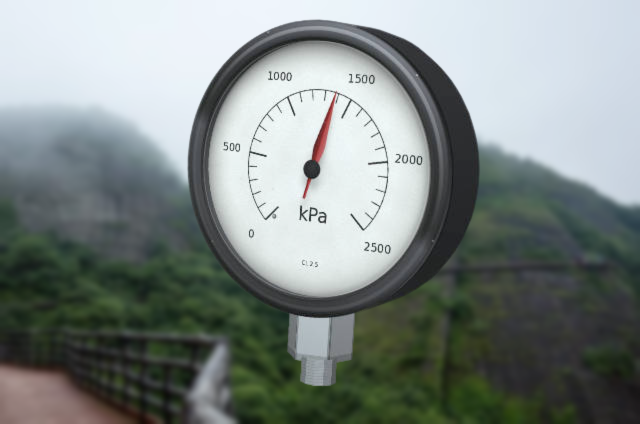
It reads 1400; kPa
